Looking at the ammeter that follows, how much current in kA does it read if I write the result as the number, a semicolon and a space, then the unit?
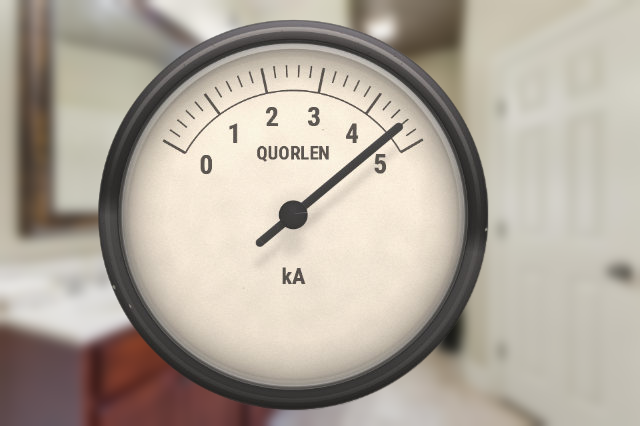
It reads 4.6; kA
